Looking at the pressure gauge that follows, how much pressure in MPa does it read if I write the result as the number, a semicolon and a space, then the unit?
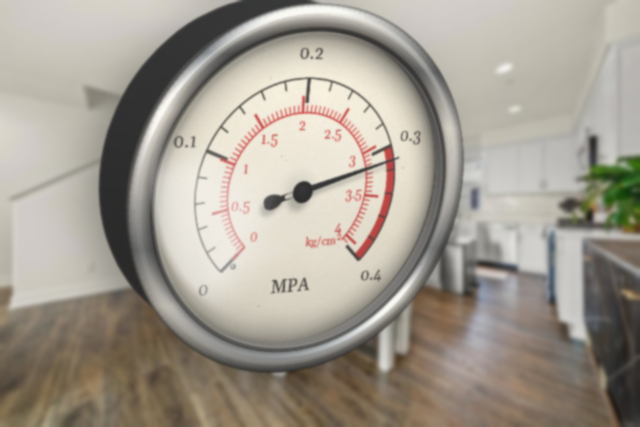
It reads 0.31; MPa
